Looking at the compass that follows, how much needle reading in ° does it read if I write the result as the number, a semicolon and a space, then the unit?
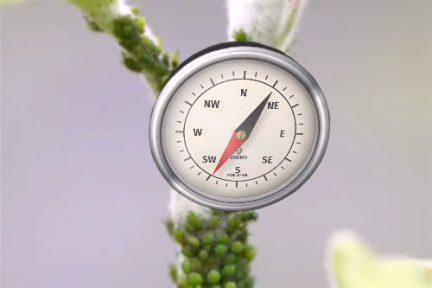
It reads 210; °
